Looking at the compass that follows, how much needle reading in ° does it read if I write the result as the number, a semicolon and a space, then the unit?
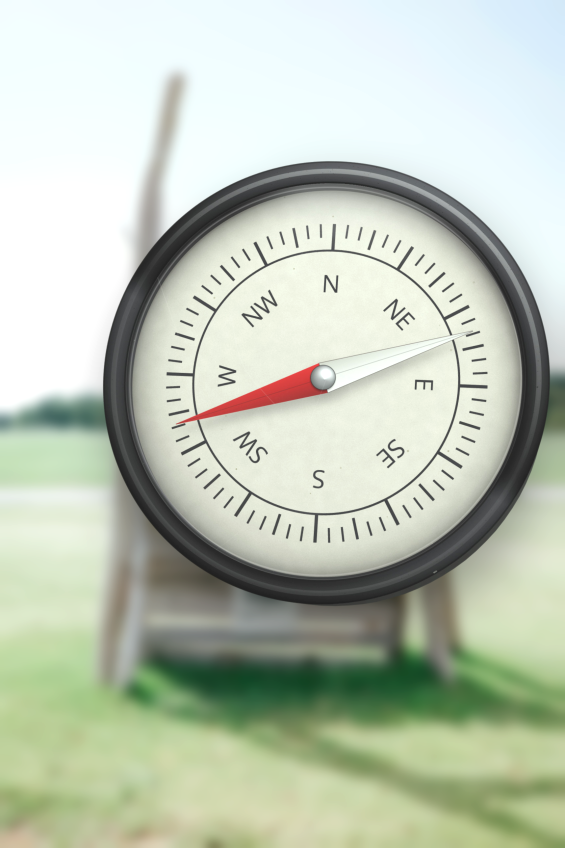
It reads 250; °
